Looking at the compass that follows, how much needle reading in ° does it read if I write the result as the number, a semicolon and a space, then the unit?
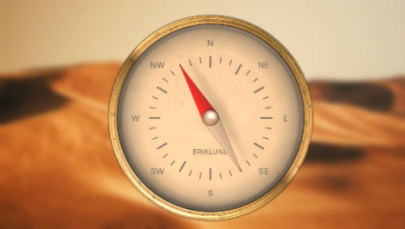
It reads 330; °
